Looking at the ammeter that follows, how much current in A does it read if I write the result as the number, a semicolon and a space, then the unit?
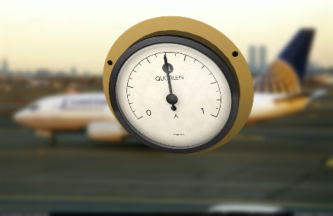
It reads 0.5; A
